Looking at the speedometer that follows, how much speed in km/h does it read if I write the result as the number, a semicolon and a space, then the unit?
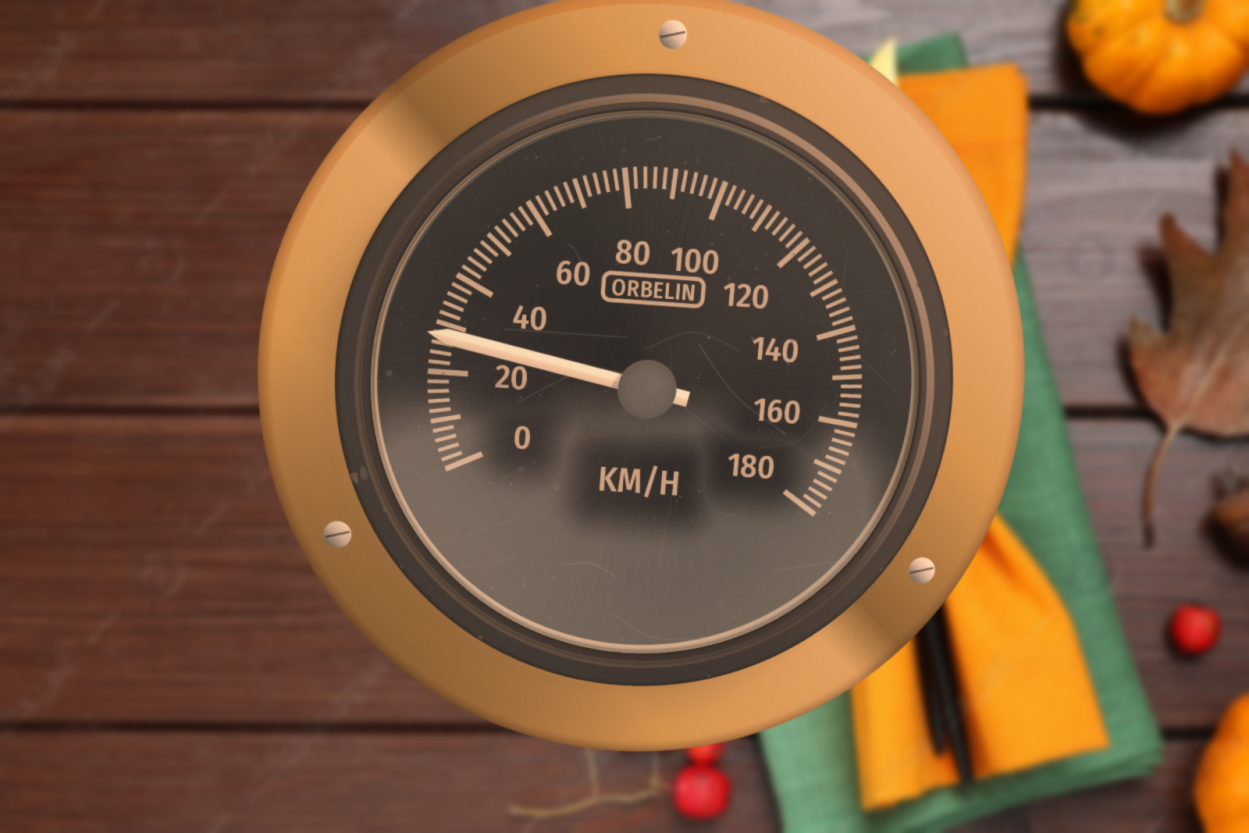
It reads 28; km/h
